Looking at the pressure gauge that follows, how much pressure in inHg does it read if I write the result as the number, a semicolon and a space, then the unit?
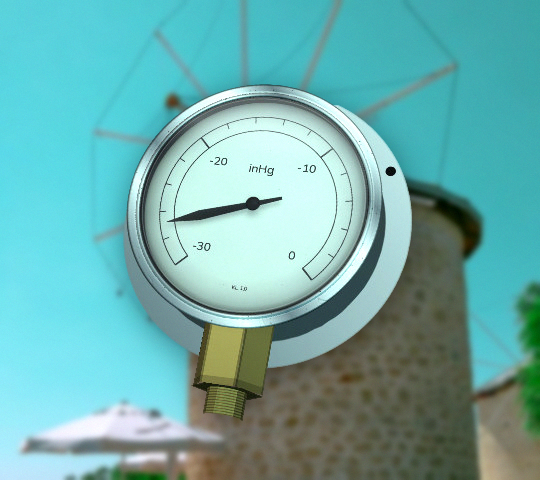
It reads -27; inHg
